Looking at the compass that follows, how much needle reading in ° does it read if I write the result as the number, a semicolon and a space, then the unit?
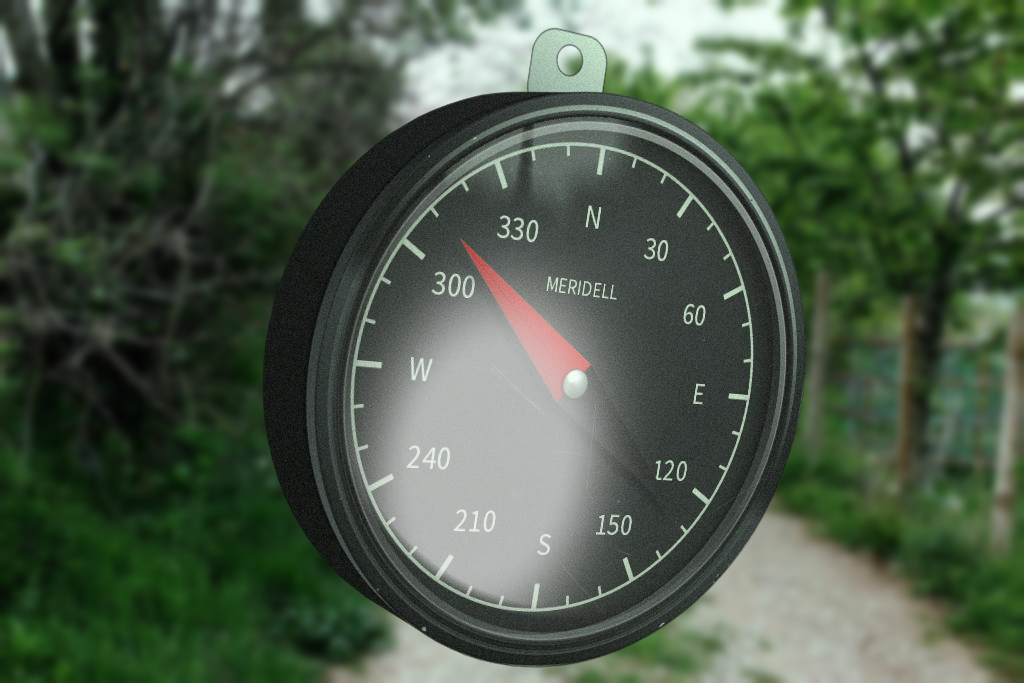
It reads 310; °
